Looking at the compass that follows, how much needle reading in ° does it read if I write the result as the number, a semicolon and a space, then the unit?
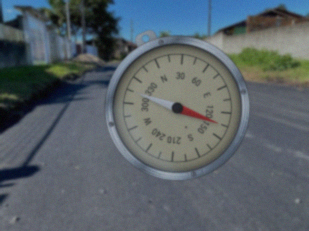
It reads 135; °
